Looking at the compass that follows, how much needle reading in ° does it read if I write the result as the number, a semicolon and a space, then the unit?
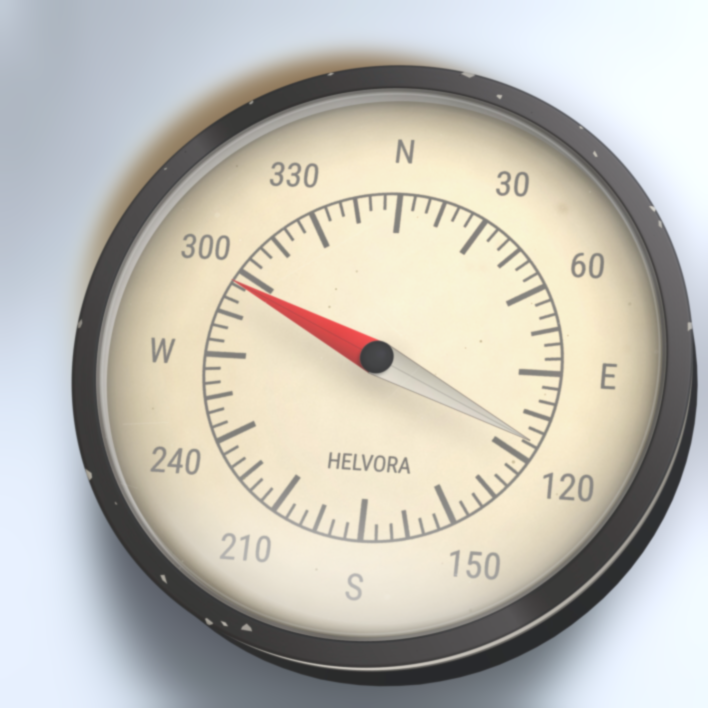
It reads 295; °
